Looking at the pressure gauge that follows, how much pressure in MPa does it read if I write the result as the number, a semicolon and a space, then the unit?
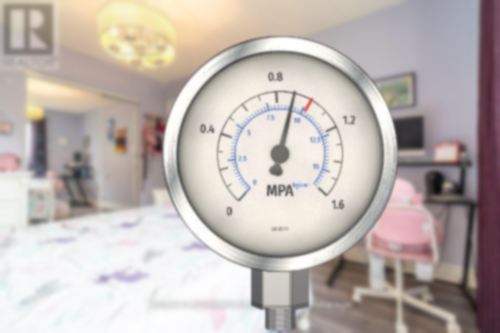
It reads 0.9; MPa
